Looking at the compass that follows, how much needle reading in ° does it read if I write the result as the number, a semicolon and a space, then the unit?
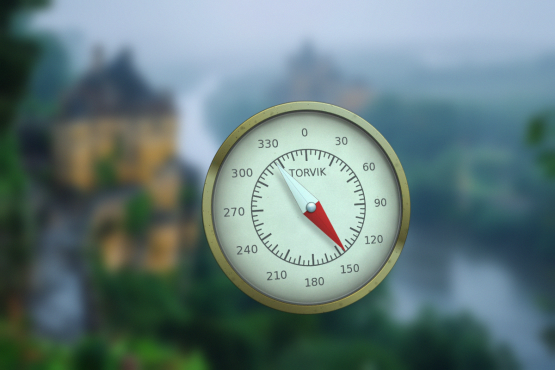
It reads 145; °
